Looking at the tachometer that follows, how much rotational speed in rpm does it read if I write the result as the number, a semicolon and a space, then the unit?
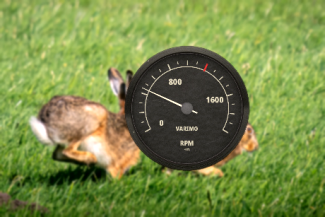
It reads 450; rpm
